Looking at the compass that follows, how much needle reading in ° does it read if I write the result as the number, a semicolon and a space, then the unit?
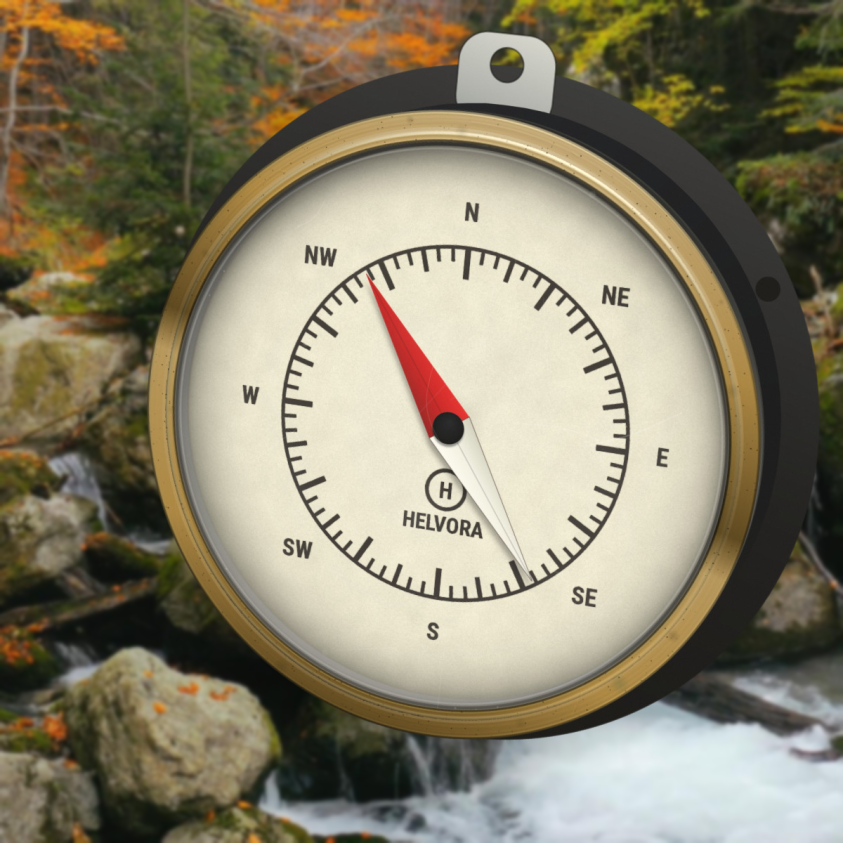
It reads 325; °
